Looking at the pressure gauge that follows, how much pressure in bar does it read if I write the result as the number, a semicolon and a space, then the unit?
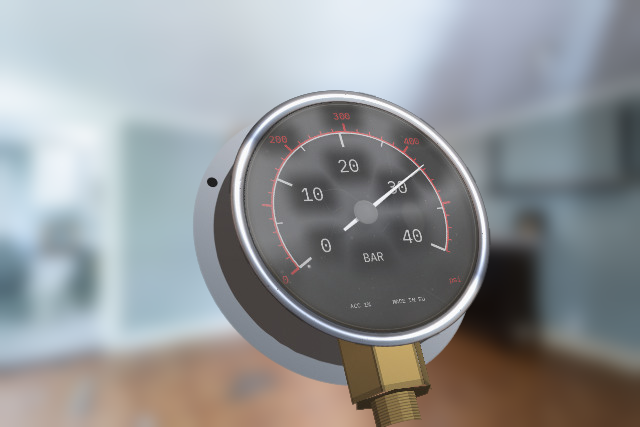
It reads 30; bar
